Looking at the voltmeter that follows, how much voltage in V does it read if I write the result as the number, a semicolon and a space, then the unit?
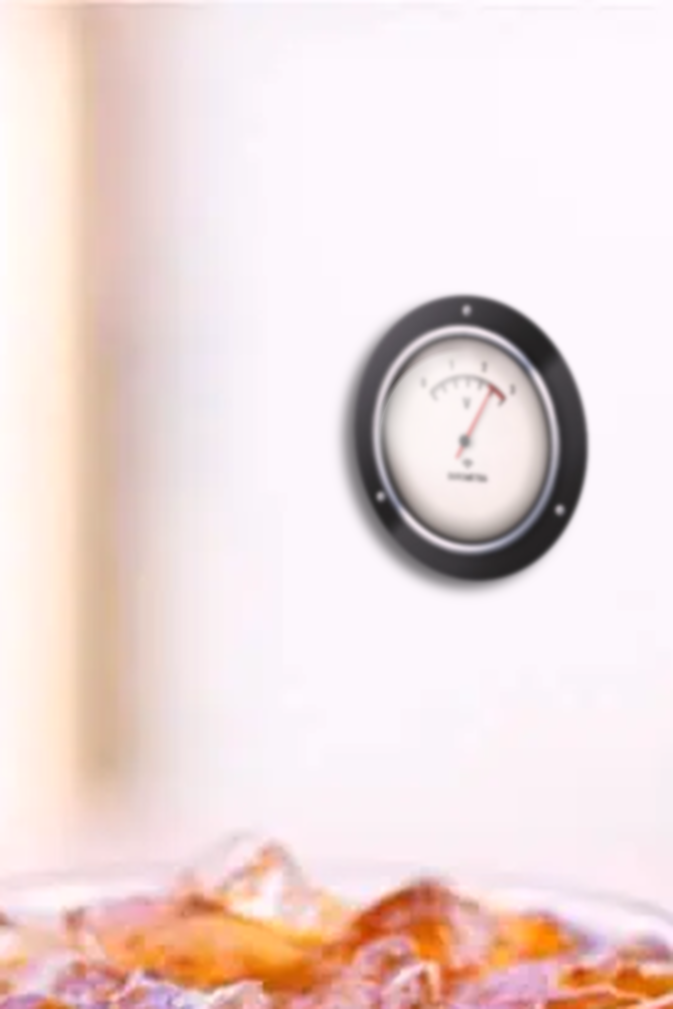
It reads 2.5; V
